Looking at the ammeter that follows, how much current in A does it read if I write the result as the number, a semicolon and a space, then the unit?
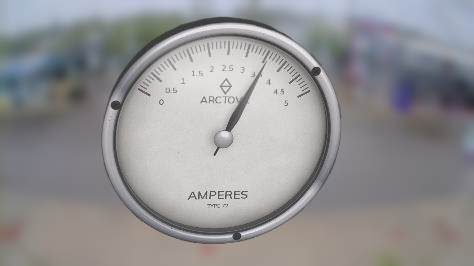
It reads 3.5; A
